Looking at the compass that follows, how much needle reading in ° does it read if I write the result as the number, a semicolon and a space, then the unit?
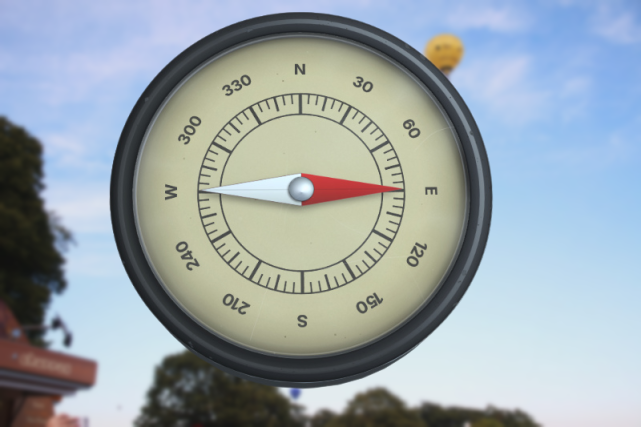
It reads 90; °
